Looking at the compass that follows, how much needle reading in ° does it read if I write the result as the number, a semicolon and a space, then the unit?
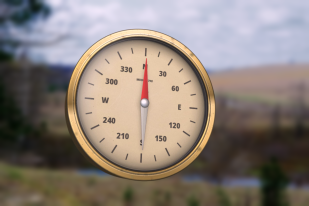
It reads 0; °
